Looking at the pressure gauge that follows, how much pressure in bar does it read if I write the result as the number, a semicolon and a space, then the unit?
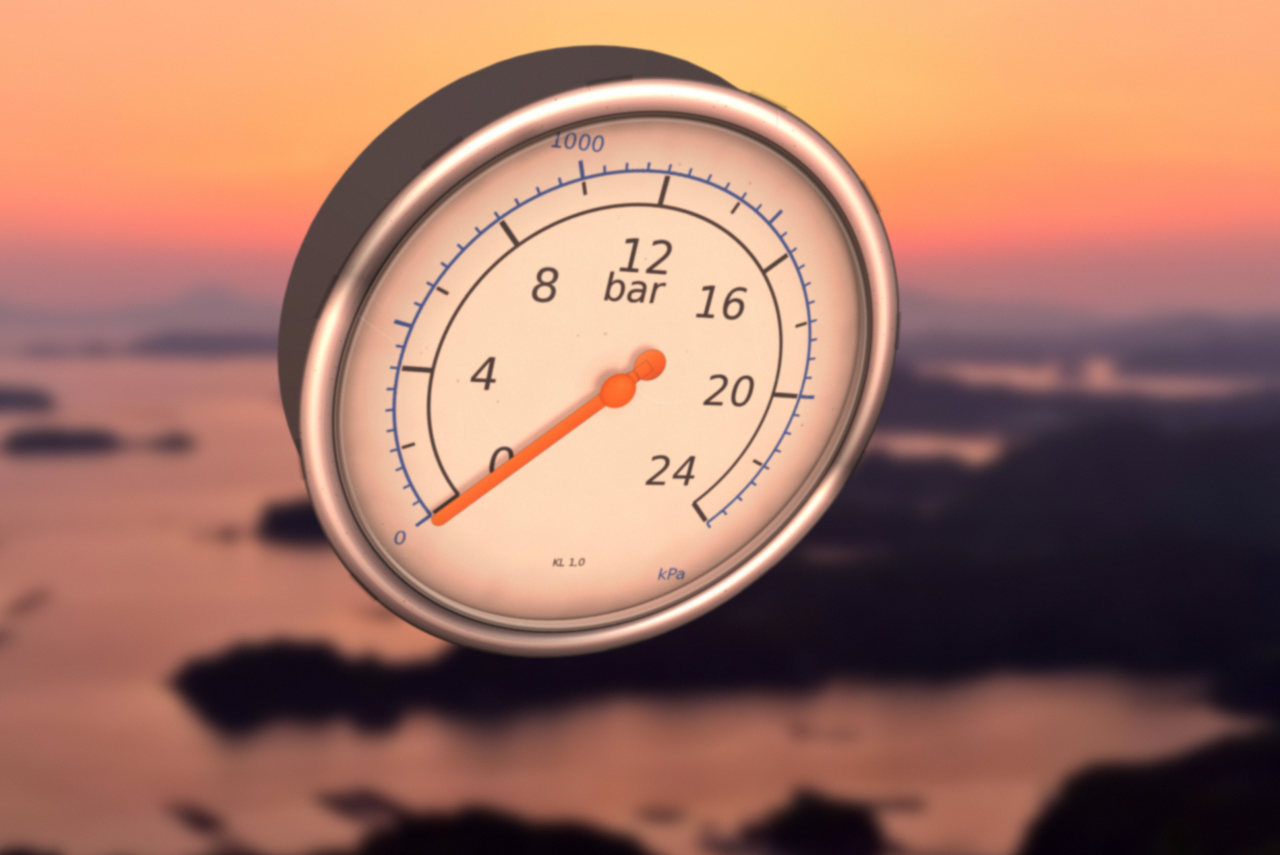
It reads 0; bar
